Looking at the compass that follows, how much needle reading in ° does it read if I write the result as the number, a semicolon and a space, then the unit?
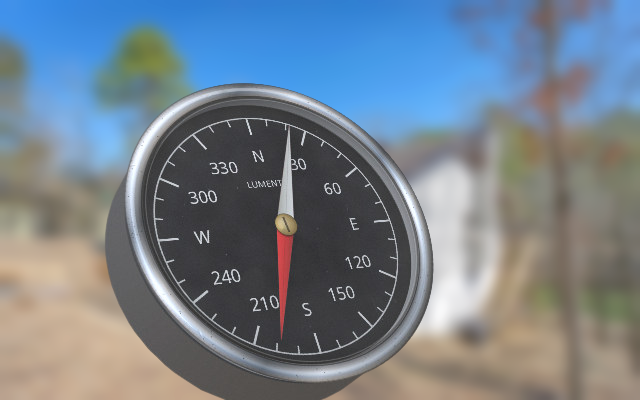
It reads 200; °
